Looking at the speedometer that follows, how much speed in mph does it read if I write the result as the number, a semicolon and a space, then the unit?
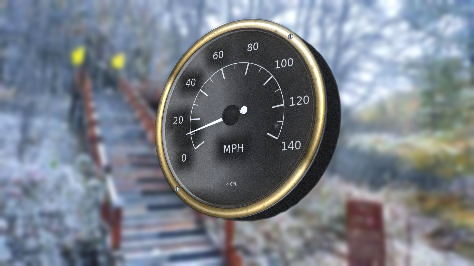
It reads 10; mph
